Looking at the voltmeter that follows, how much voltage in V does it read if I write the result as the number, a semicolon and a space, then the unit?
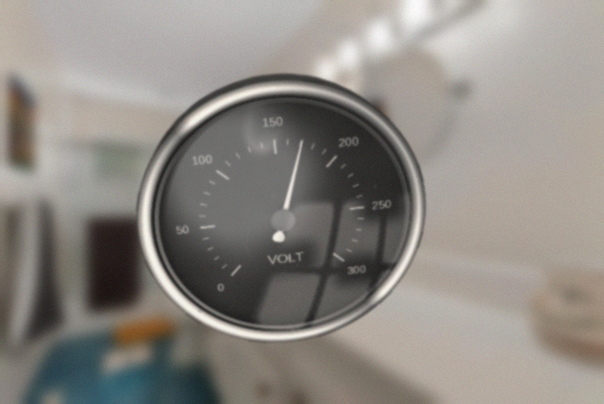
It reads 170; V
